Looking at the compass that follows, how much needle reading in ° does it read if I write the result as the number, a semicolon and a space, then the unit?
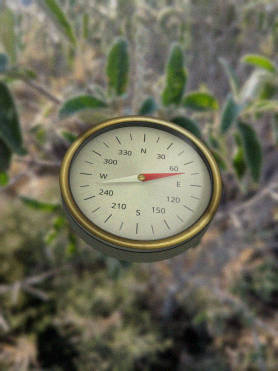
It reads 75; °
